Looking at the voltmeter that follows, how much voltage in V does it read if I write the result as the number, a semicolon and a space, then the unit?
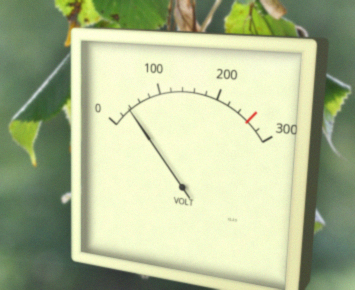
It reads 40; V
